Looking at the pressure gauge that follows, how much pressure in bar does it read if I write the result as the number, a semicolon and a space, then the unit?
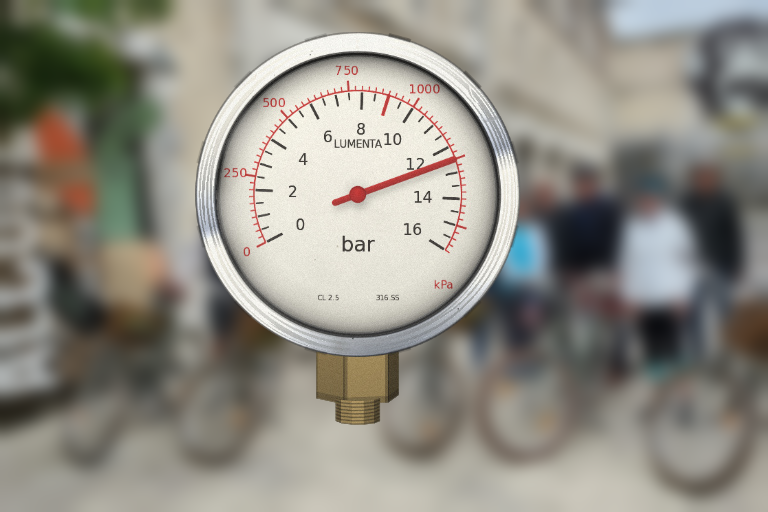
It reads 12.5; bar
